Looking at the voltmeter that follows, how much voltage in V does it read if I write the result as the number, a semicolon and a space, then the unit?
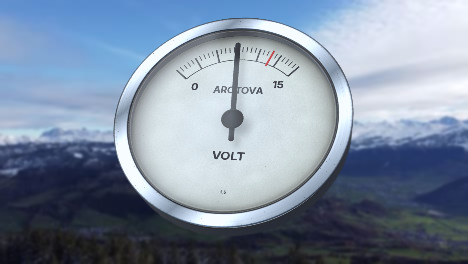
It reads 7.5; V
